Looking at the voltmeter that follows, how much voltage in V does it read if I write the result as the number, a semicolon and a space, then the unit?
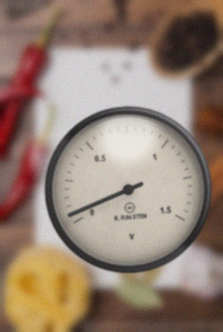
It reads 0.05; V
